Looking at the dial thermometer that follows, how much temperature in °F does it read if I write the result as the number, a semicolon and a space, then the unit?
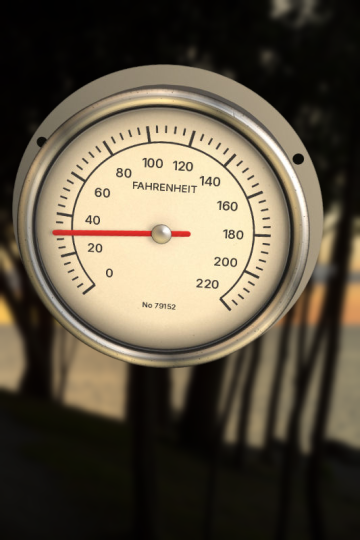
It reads 32; °F
